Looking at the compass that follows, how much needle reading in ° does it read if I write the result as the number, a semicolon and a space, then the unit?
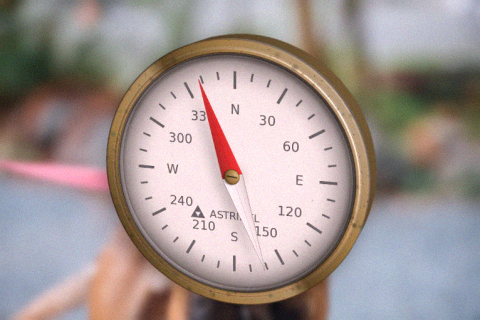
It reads 340; °
